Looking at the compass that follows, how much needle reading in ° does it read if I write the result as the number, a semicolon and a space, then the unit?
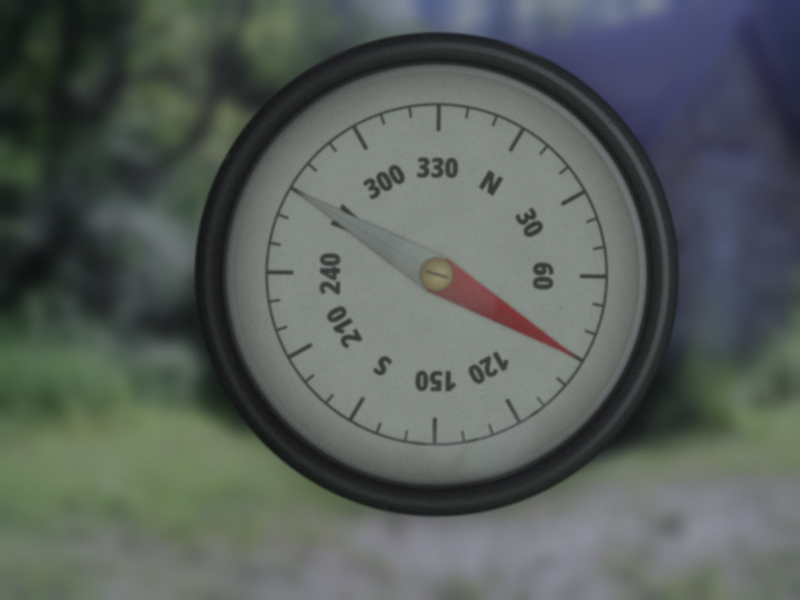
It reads 90; °
